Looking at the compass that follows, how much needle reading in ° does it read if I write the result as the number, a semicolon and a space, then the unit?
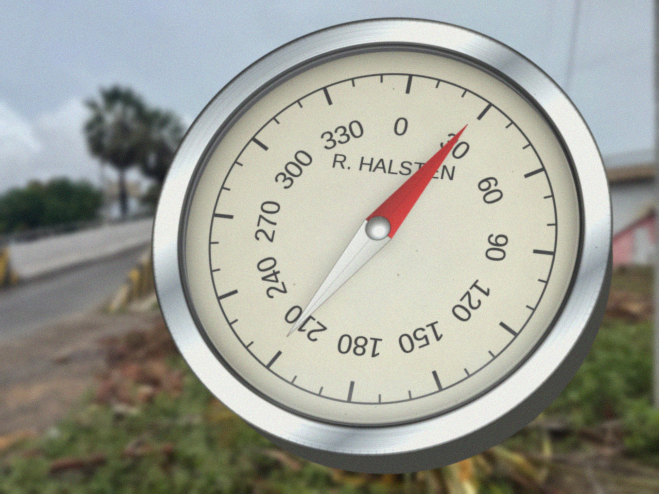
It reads 30; °
